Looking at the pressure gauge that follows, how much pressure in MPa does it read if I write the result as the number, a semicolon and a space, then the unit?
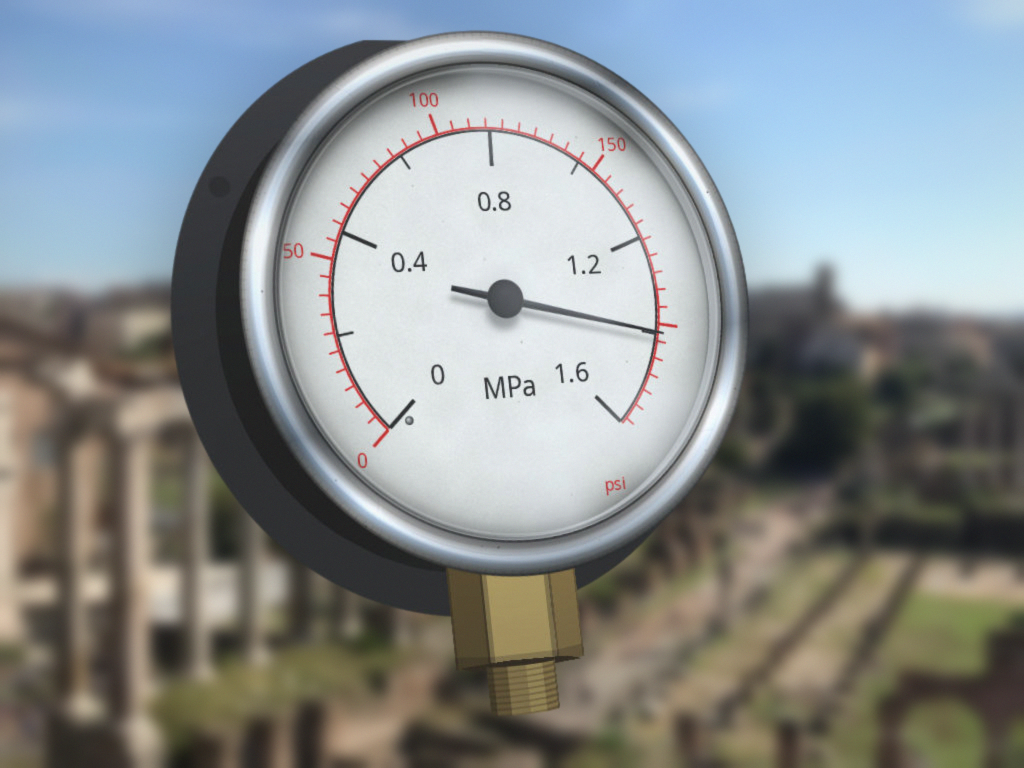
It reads 1.4; MPa
